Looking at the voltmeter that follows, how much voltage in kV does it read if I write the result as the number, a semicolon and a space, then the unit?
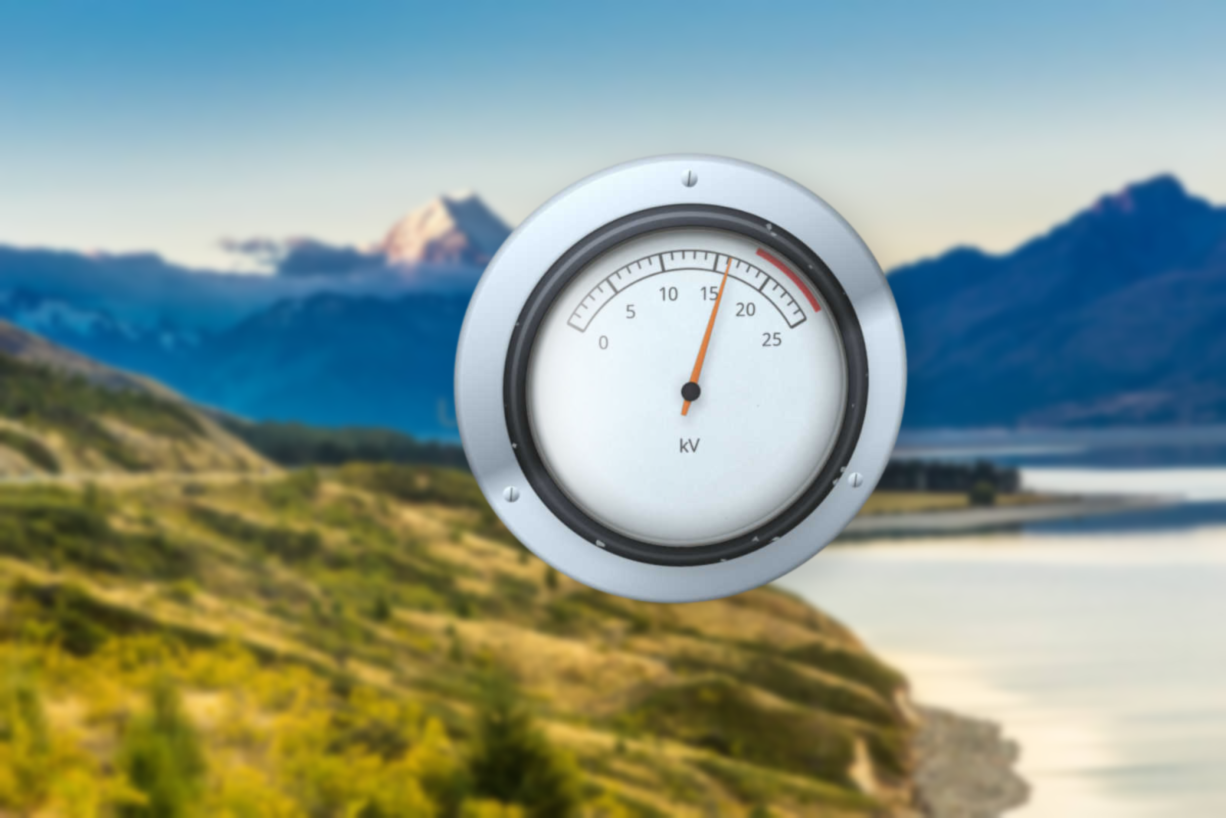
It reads 16; kV
